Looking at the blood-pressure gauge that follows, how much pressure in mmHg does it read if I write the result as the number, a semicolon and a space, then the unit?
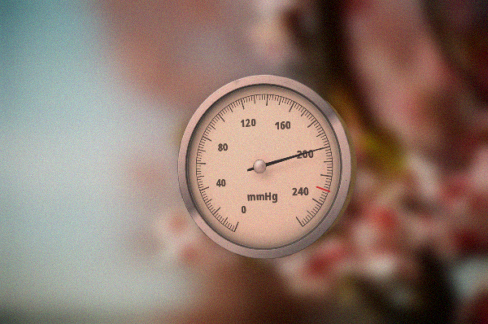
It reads 200; mmHg
